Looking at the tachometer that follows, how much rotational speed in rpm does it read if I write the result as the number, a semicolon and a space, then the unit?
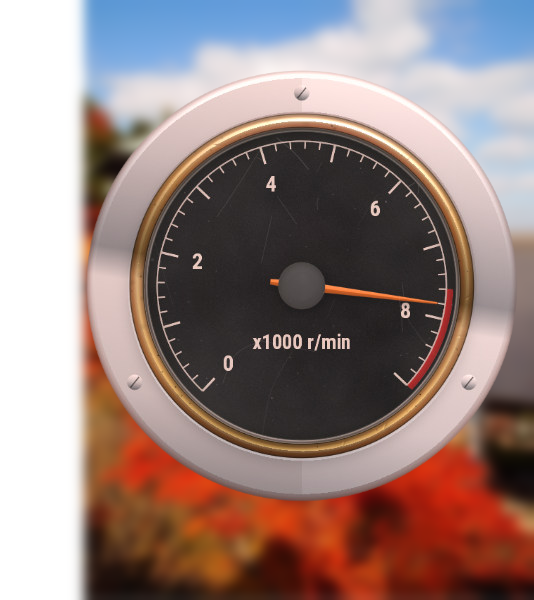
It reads 7800; rpm
